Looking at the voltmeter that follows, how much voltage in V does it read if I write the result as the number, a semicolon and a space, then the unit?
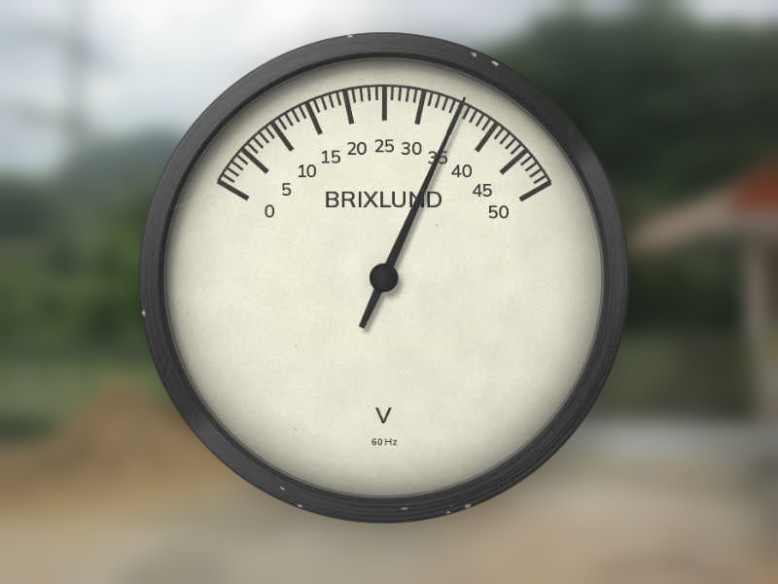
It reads 35; V
